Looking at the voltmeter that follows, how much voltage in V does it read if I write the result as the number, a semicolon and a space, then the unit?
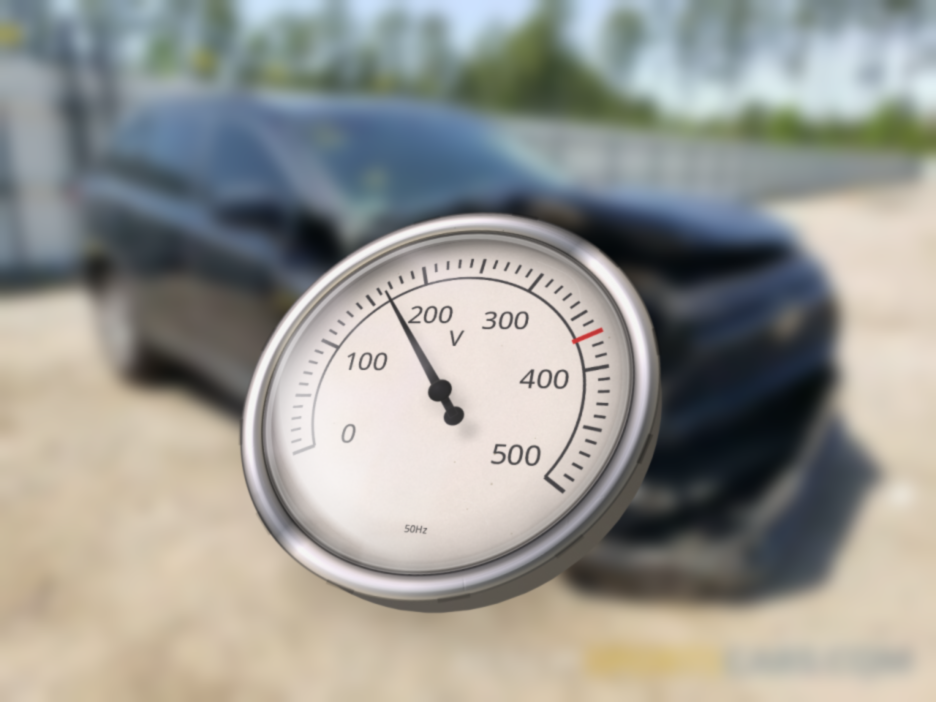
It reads 165; V
